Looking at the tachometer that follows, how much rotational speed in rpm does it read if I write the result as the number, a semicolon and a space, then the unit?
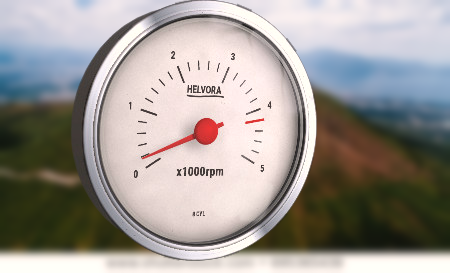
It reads 200; rpm
